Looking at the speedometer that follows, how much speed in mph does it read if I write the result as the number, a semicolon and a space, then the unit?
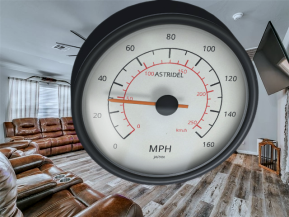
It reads 30; mph
